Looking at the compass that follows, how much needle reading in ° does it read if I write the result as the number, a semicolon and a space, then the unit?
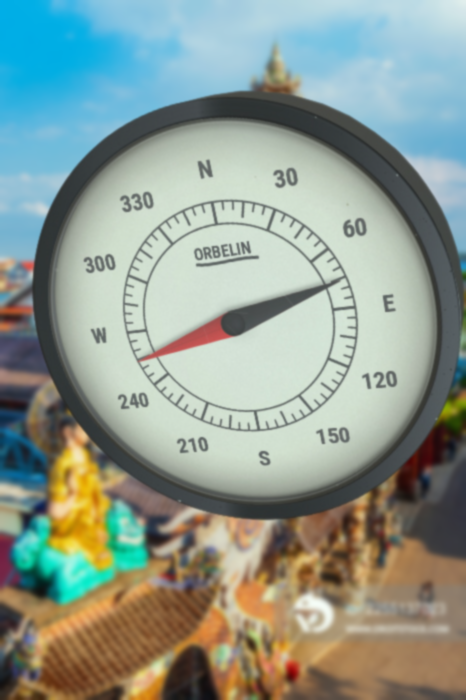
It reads 255; °
